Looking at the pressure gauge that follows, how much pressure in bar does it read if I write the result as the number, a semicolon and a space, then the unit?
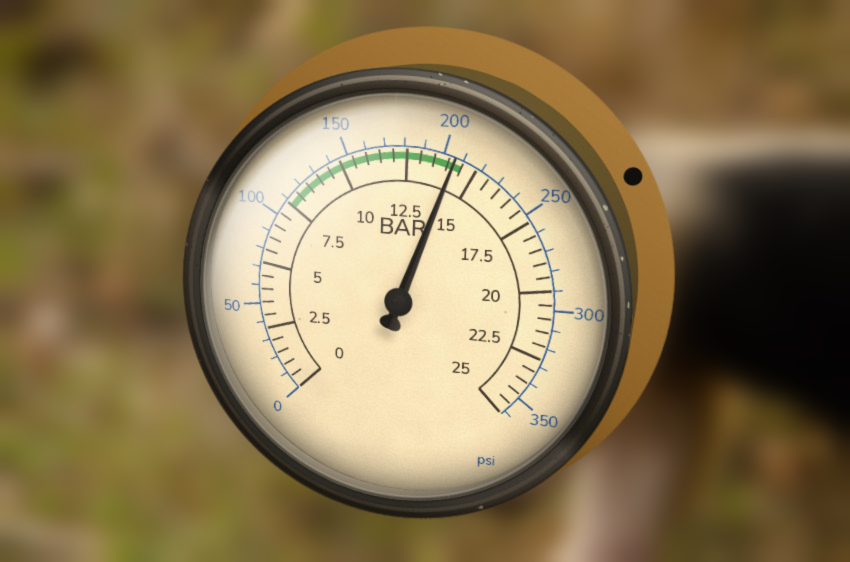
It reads 14.25; bar
